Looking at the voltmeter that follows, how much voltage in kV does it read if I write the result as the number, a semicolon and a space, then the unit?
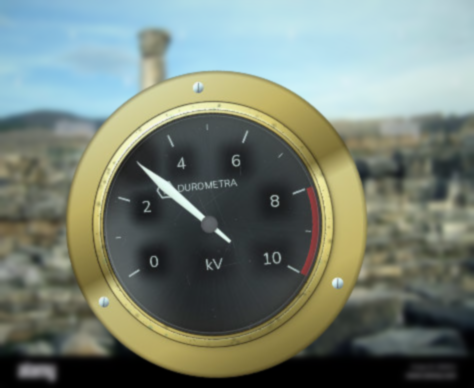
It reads 3; kV
